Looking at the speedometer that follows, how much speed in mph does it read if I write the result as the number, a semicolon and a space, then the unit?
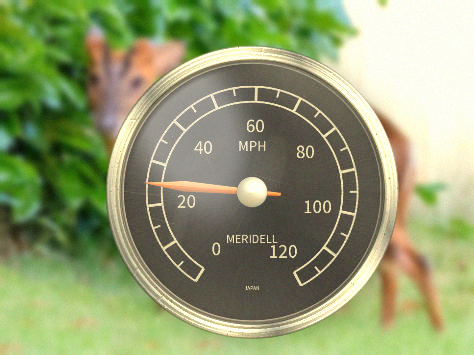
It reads 25; mph
